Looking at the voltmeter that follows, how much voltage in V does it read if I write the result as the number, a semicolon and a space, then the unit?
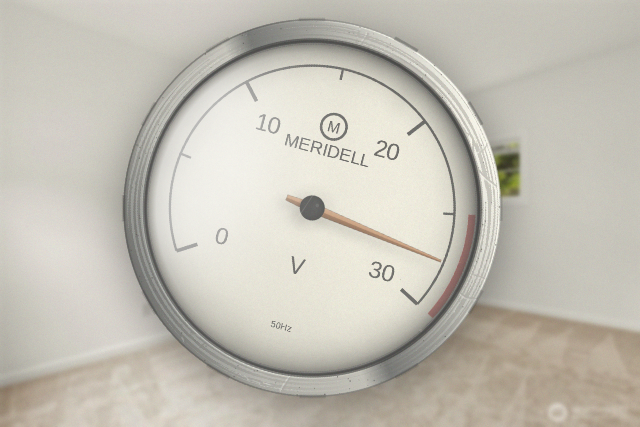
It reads 27.5; V
